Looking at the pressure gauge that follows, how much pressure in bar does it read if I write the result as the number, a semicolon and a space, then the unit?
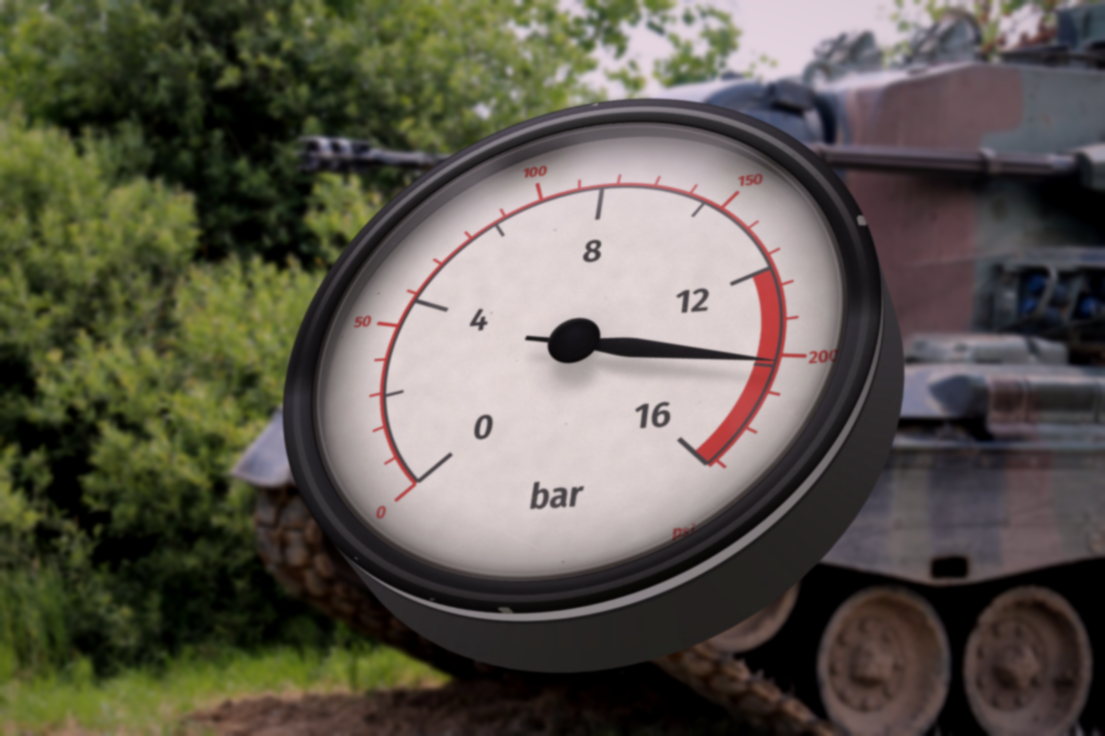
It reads 14; bar
